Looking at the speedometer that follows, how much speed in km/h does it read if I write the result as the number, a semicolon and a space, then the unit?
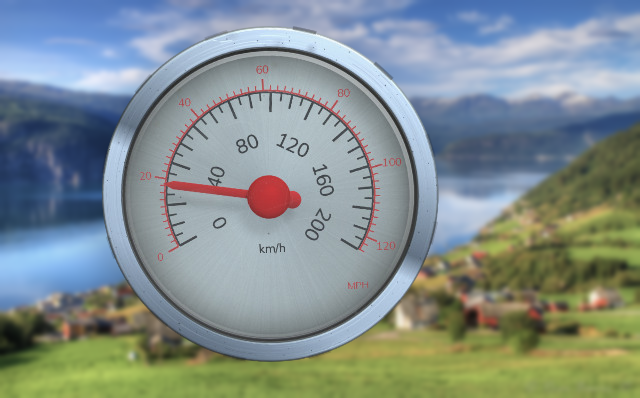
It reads 30; km/h
